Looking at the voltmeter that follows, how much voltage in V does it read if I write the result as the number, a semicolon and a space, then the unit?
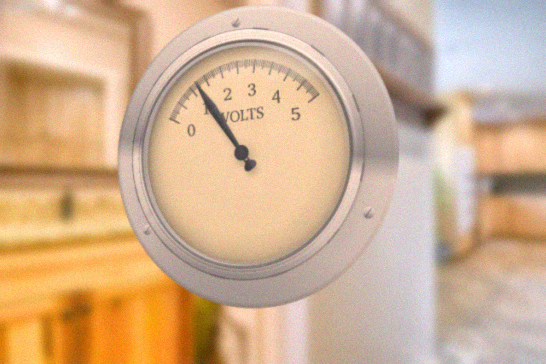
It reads 1.25; V
